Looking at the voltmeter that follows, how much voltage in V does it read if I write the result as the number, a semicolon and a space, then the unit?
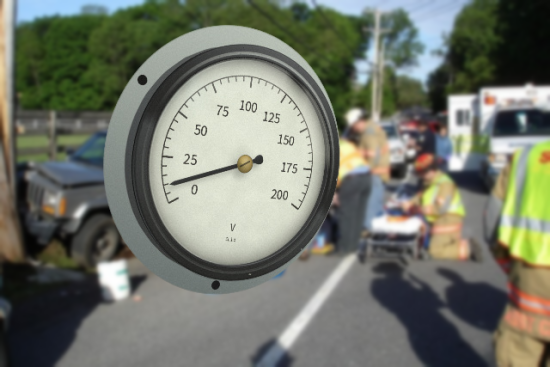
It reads 10; V
